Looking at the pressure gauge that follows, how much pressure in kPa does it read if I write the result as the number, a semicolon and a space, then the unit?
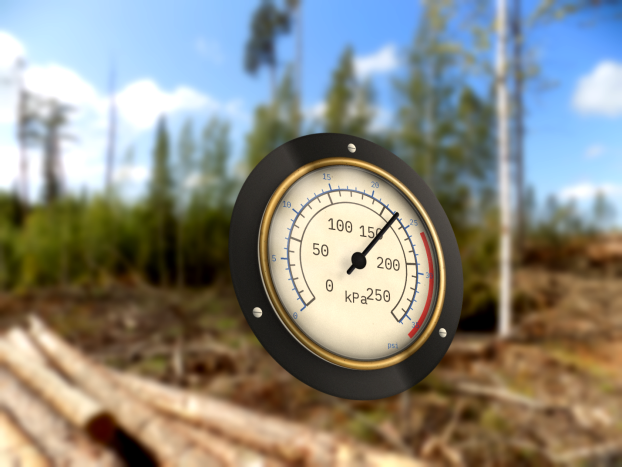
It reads 160; kPa
